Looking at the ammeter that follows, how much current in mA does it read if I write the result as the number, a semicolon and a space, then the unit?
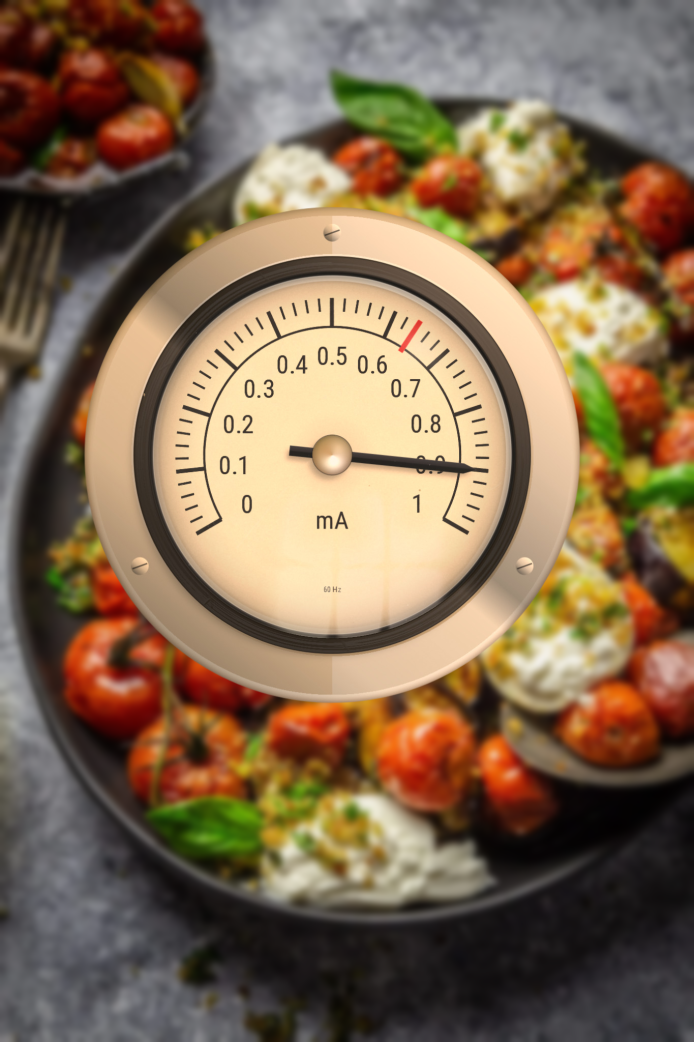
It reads 0.9; mA
